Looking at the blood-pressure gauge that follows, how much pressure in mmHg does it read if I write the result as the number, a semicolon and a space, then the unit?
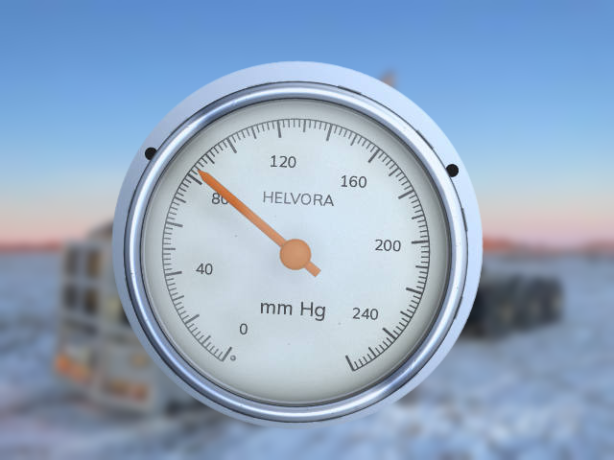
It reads 84; mmHg
